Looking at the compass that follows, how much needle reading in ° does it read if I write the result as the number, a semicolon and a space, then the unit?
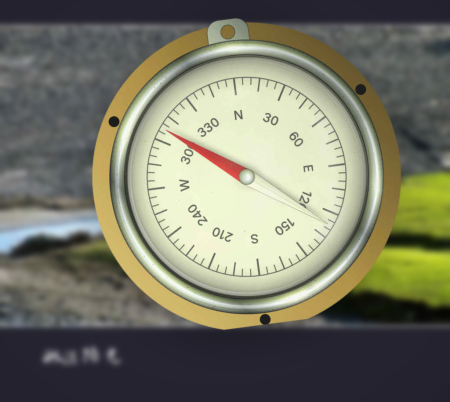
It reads 307.5; °
